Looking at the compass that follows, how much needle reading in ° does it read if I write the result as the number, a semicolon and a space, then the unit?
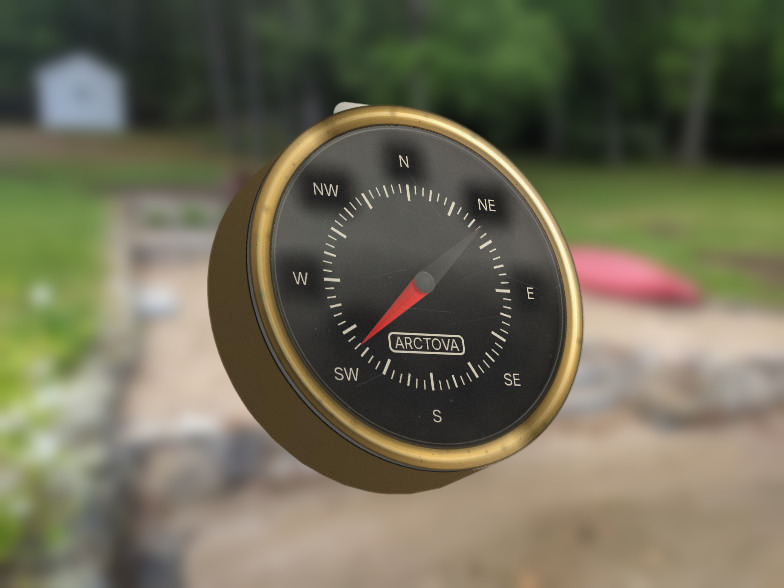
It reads 230; °
